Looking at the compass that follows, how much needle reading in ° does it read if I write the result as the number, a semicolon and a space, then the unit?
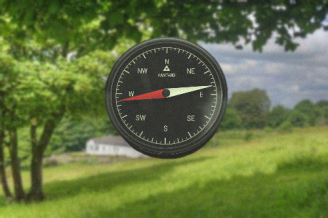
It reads 260; °
